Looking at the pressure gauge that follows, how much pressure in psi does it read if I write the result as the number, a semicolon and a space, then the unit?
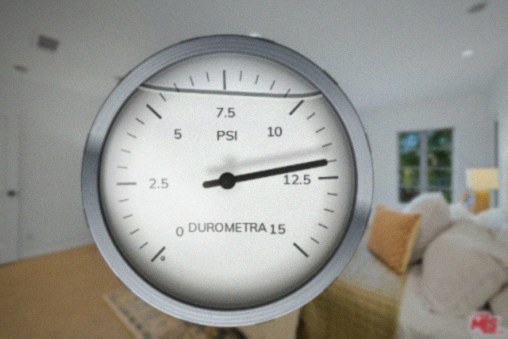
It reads 12; psi
